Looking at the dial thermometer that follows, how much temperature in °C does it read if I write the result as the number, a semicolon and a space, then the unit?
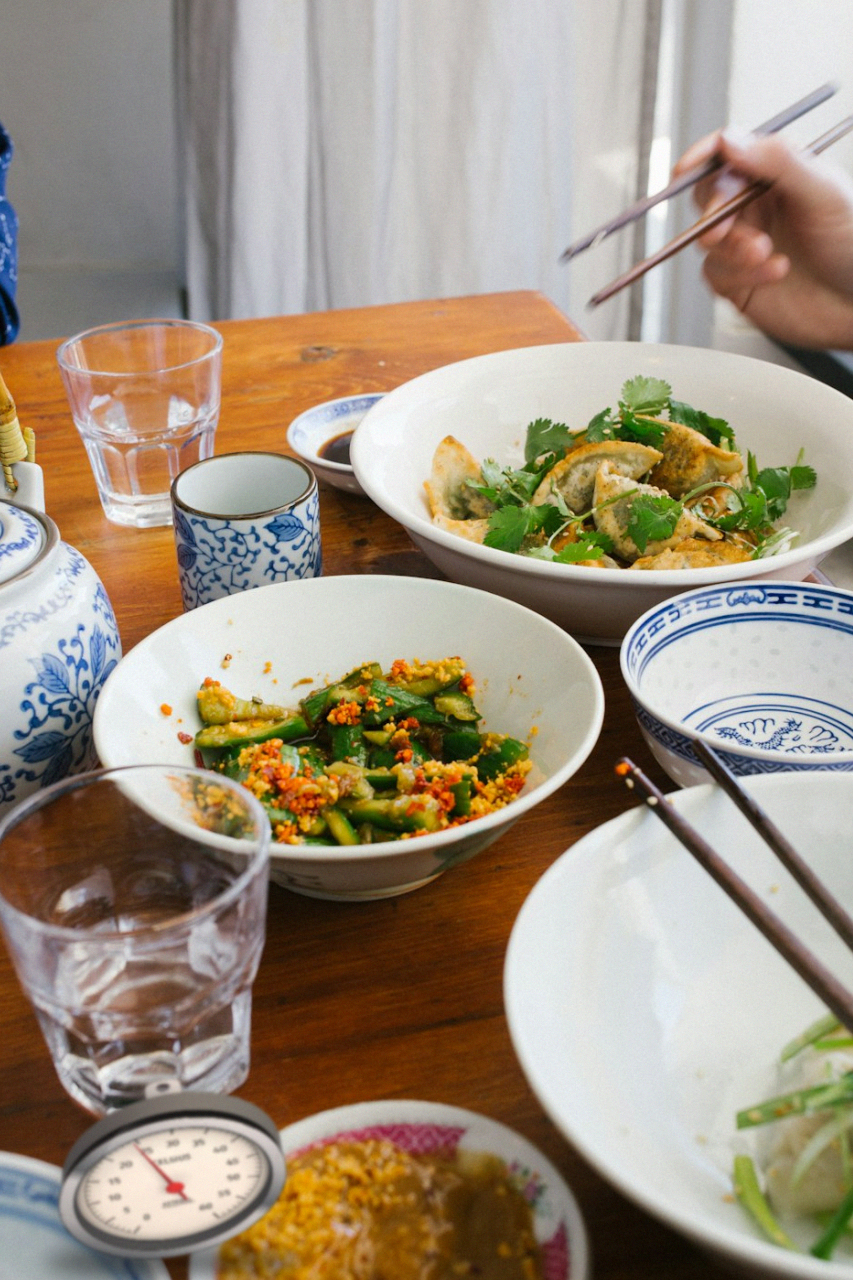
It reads 25; °C
